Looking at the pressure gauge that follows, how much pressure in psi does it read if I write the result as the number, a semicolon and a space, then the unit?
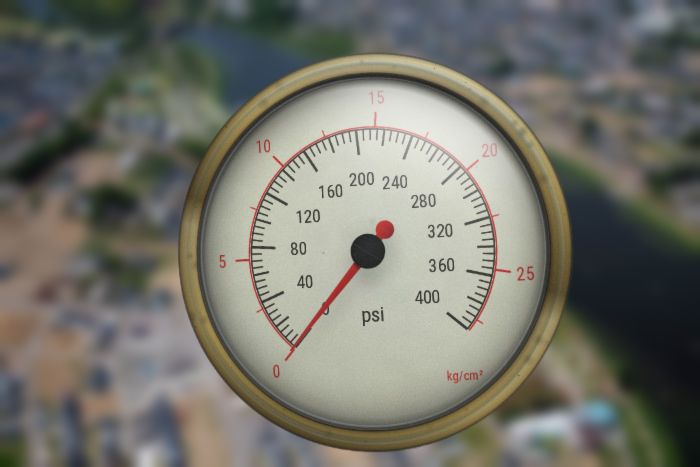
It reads 0; psi
